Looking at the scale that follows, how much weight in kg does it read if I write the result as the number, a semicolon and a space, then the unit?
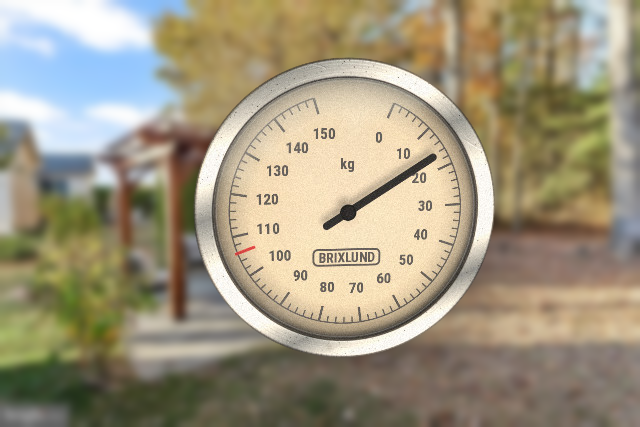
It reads 16; kg
